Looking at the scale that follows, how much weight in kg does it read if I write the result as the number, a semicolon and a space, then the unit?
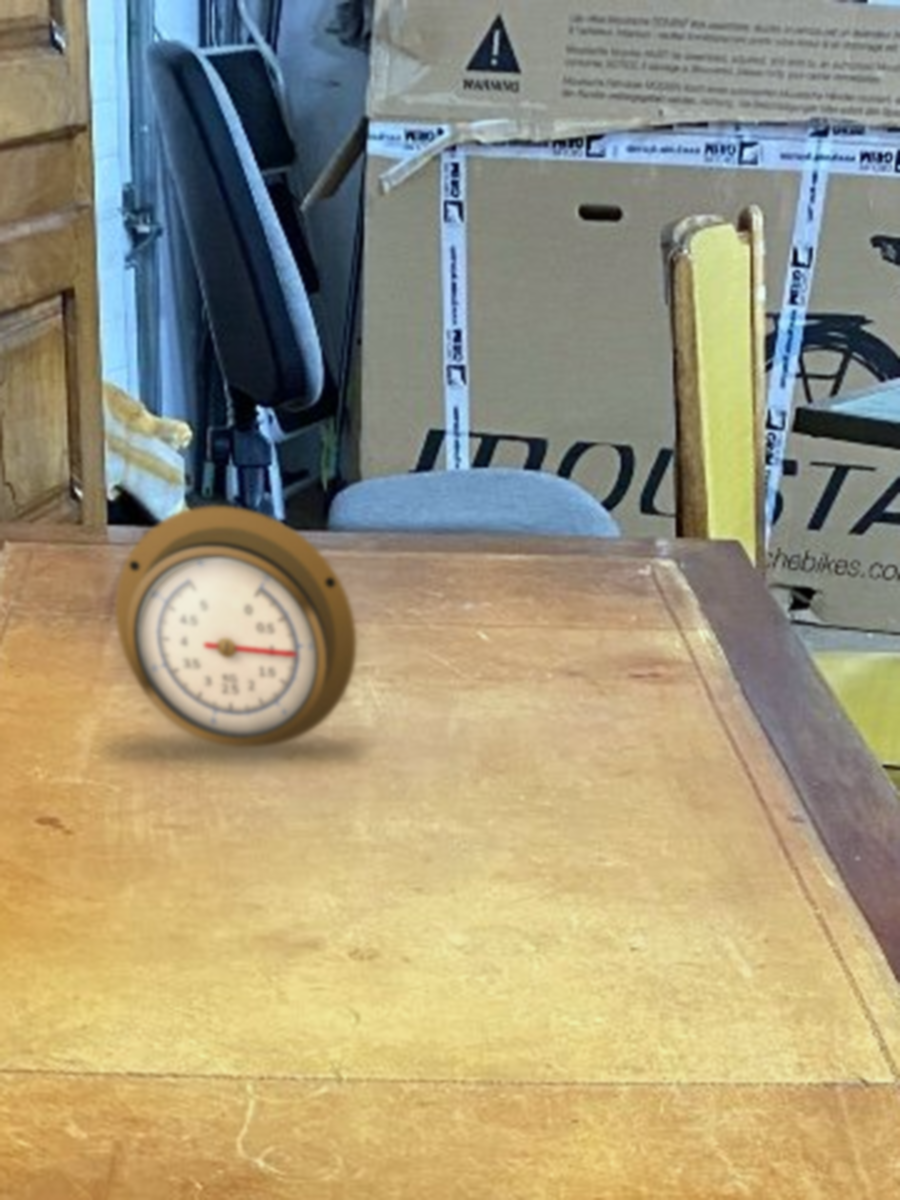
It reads 1; kg
